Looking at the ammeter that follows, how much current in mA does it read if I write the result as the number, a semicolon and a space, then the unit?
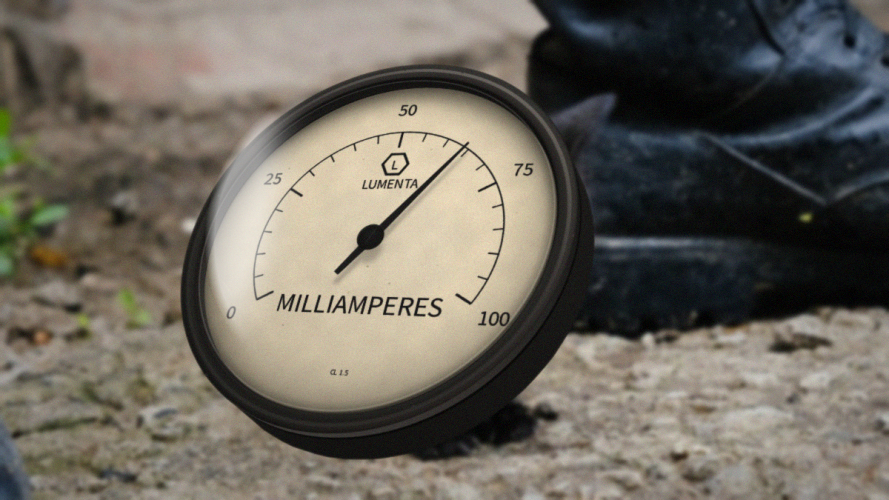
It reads 65; mA
